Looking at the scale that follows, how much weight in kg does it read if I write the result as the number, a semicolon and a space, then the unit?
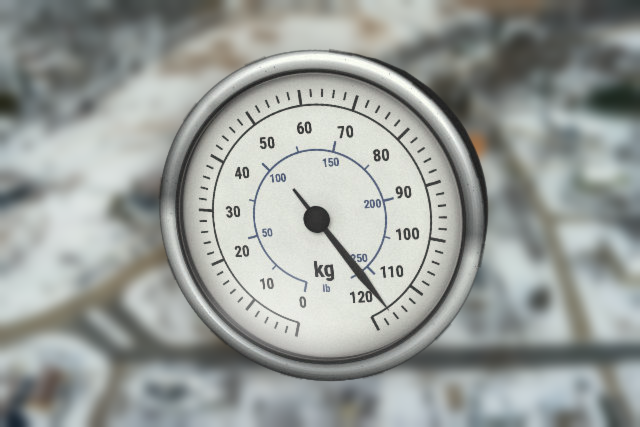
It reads 116; kg
